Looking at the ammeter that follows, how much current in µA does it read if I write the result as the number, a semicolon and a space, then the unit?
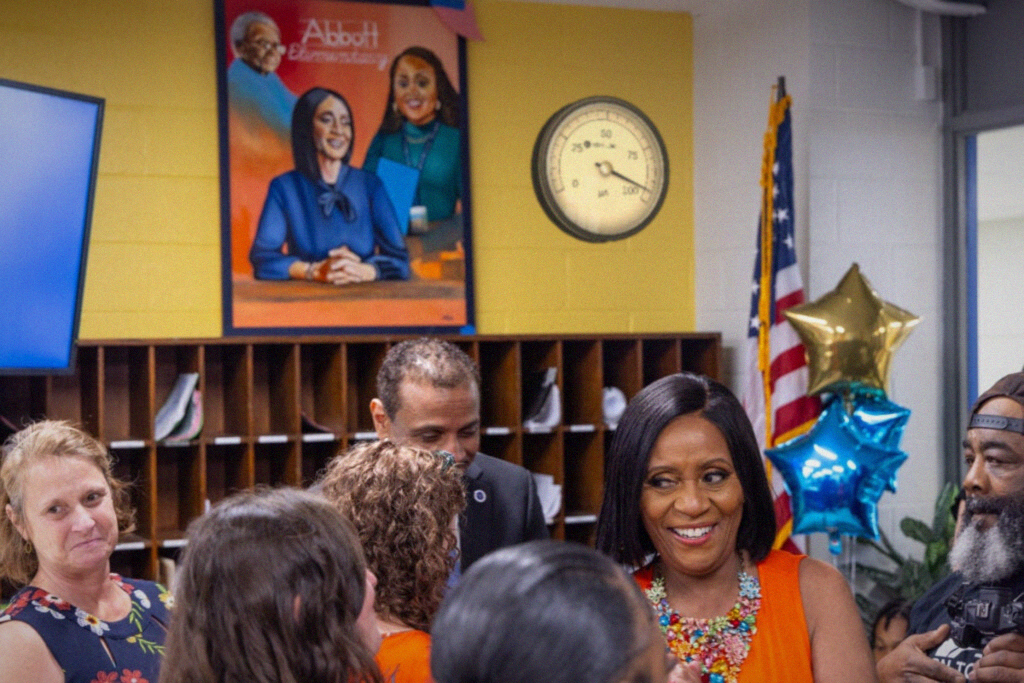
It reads 95; µA
